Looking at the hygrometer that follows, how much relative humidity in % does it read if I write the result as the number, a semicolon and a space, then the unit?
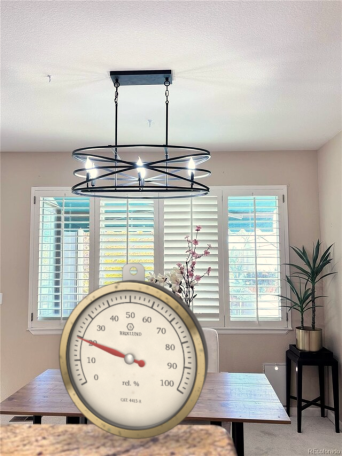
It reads 20; %
